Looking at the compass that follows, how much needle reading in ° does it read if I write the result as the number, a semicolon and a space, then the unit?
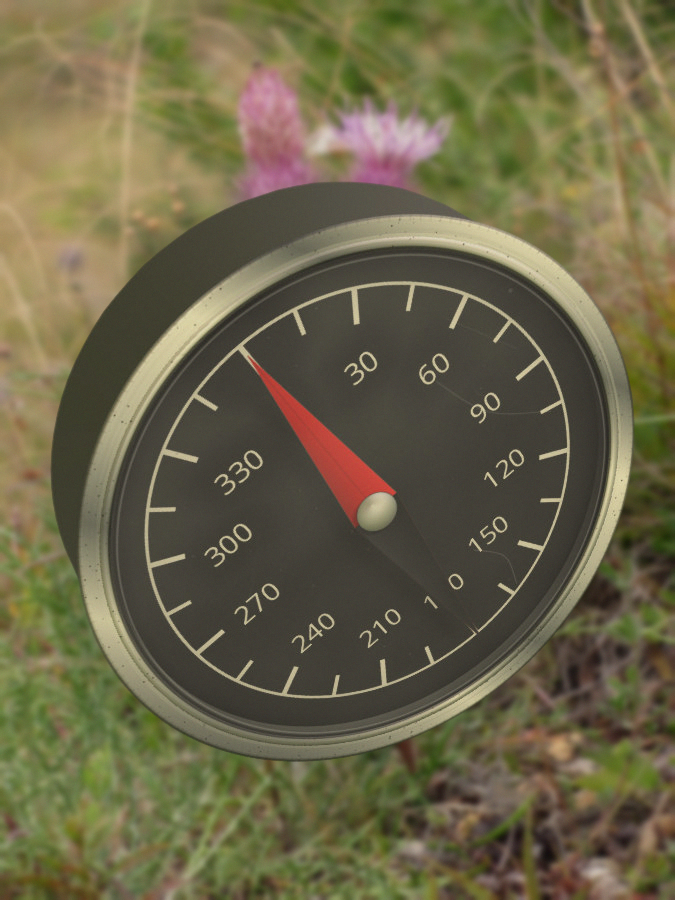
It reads 0; °
